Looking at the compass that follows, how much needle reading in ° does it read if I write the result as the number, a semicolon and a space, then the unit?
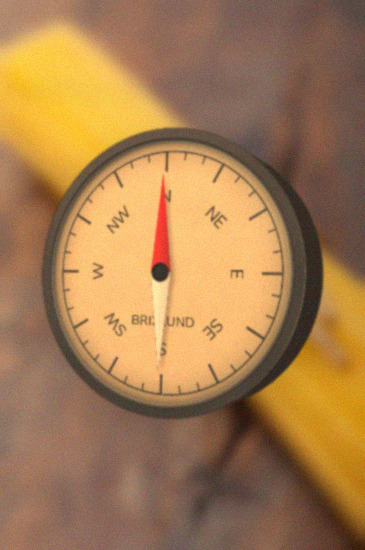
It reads 0; °
